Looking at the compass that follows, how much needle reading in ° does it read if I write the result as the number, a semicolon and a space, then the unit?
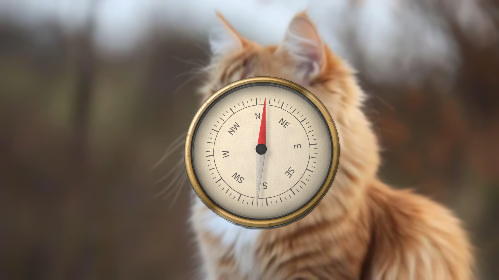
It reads 10; °
